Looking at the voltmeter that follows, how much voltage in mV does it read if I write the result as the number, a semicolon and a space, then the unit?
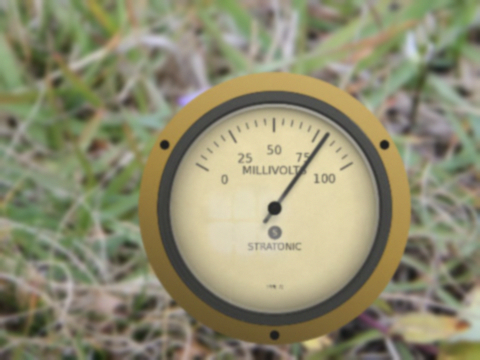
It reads 80; mV
